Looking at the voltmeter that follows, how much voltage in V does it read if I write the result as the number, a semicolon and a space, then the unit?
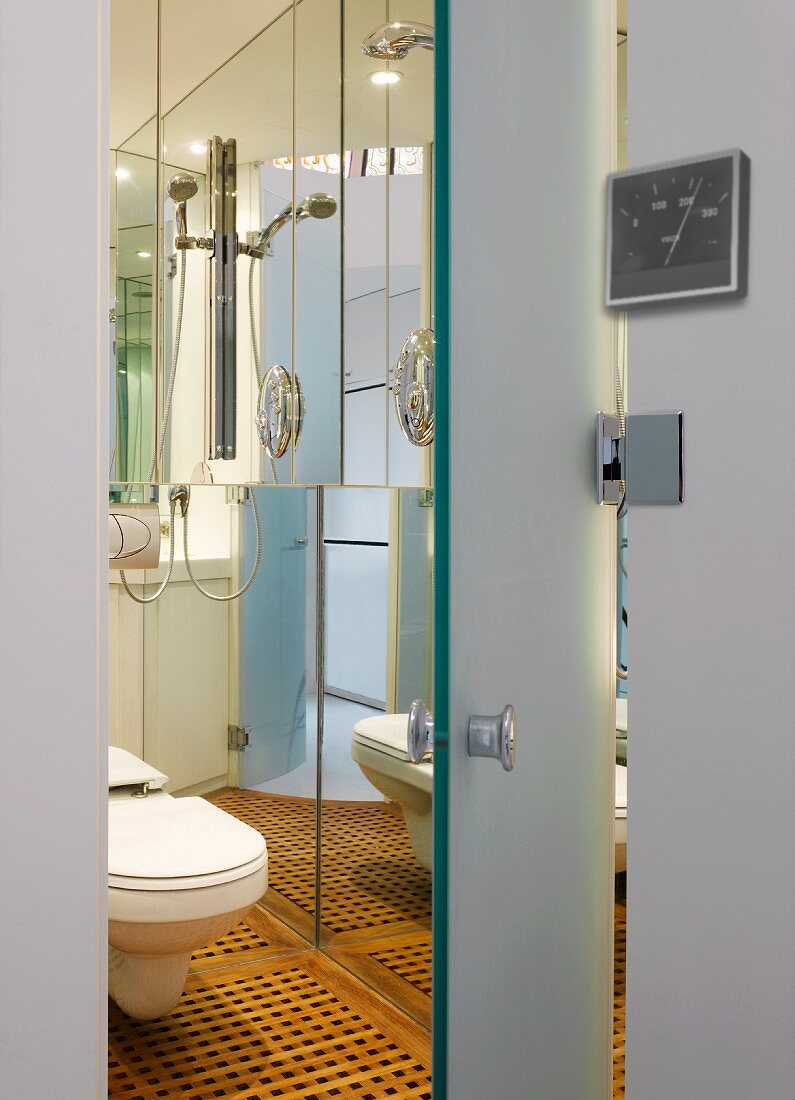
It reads 225; V
